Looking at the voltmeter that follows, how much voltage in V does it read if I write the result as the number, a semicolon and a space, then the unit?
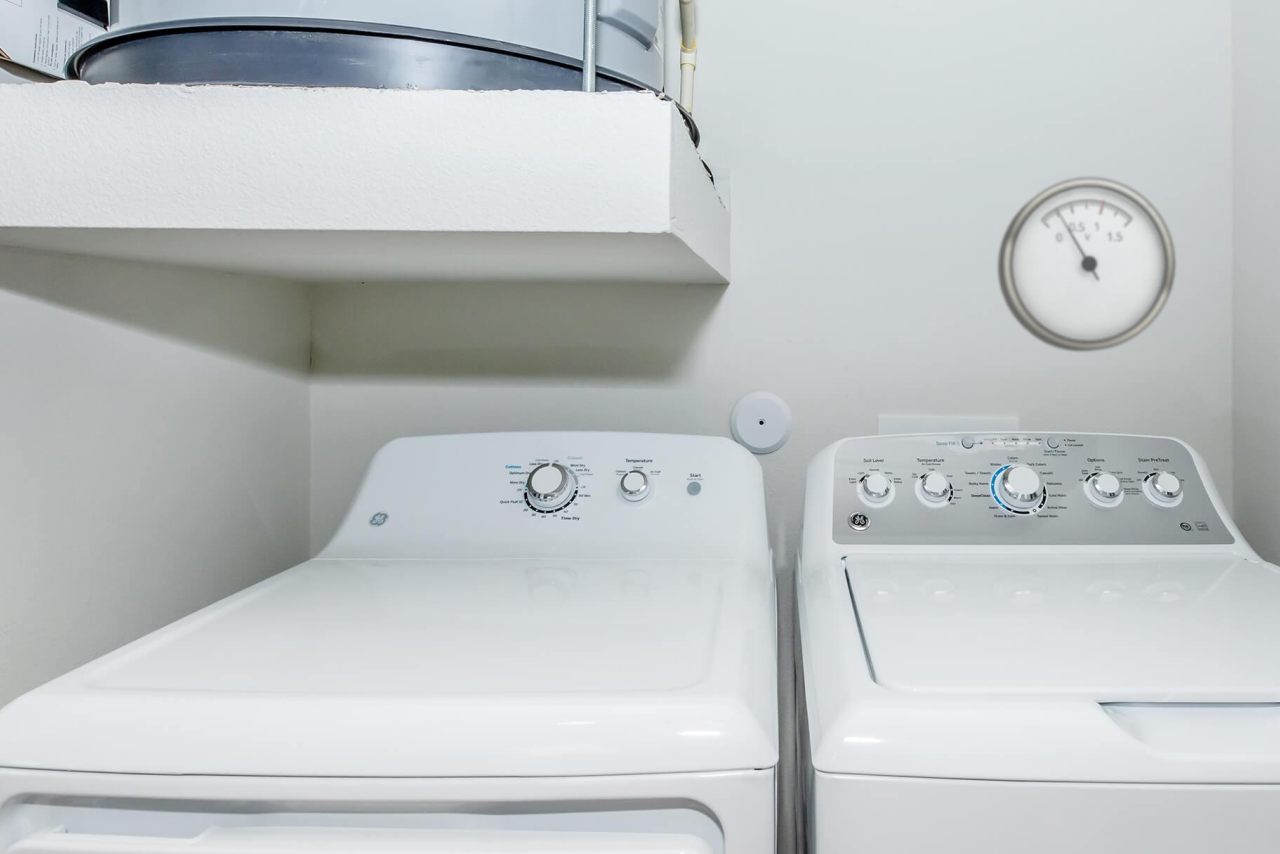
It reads 0.25; V
